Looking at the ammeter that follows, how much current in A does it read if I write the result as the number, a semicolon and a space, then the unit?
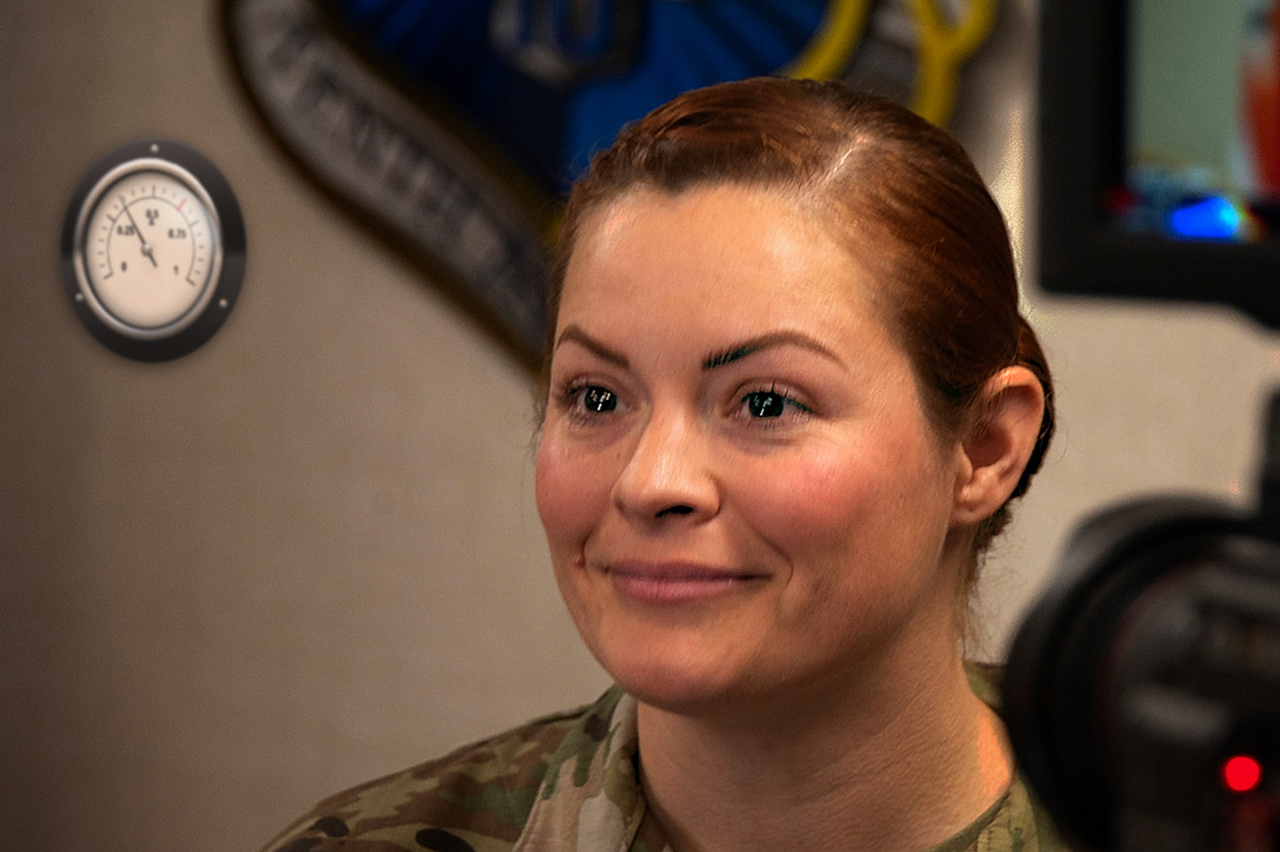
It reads 0.35; A
